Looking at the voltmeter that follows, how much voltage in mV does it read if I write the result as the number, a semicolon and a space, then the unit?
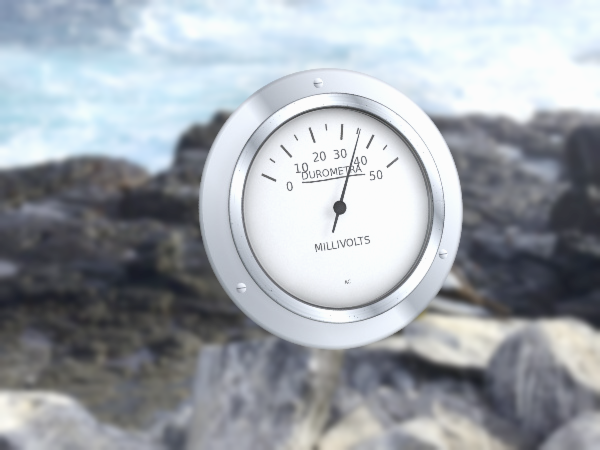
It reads 35; mV
